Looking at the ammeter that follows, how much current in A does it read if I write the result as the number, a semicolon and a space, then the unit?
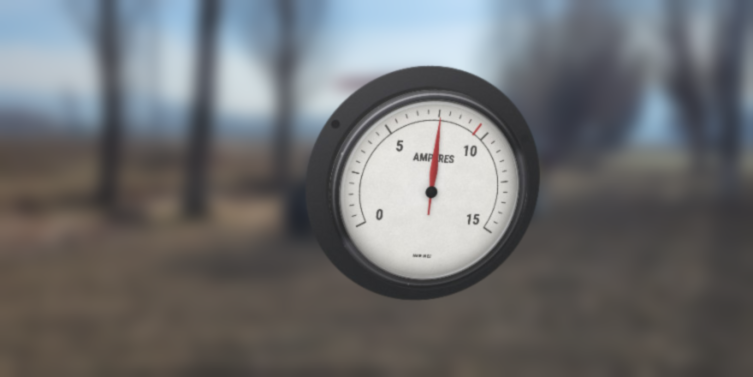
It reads 7.5; A
